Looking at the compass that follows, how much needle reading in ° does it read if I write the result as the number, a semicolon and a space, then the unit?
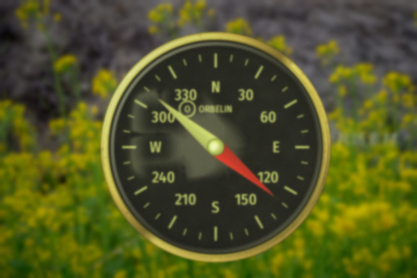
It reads 130; °
